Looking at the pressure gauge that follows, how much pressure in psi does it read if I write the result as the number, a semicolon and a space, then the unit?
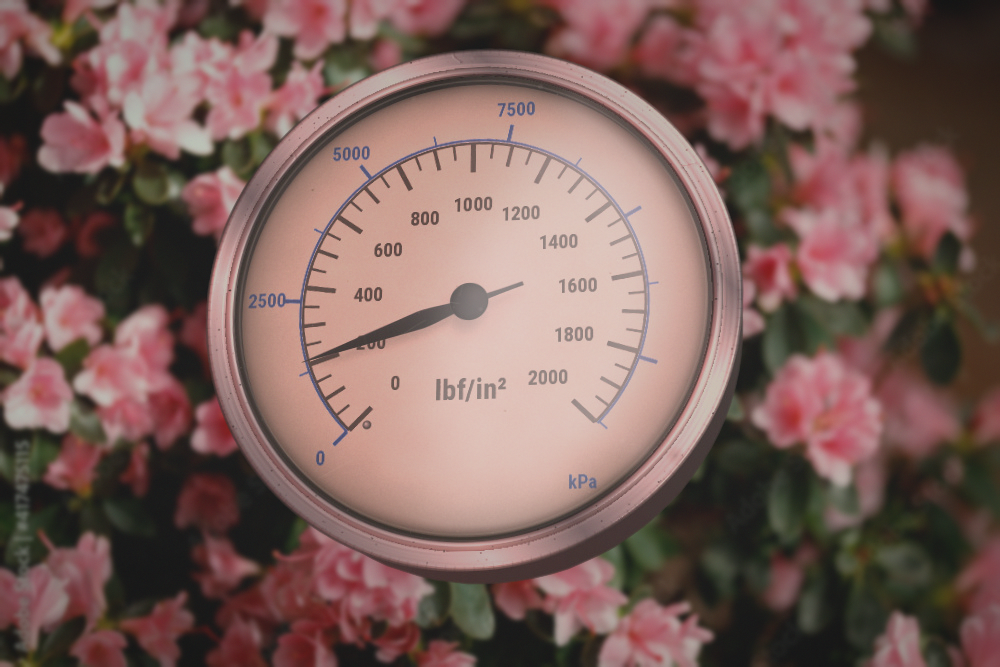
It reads 200; psi
